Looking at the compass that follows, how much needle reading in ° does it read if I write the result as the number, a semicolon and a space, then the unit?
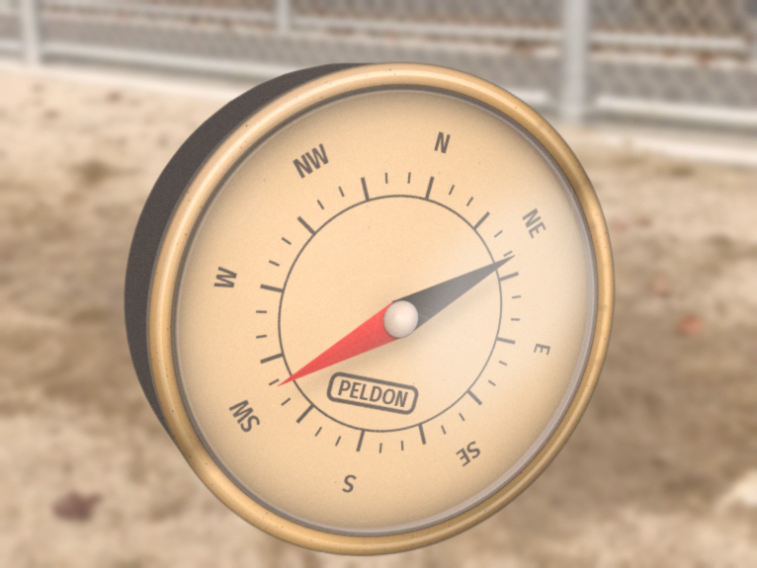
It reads 230; °
